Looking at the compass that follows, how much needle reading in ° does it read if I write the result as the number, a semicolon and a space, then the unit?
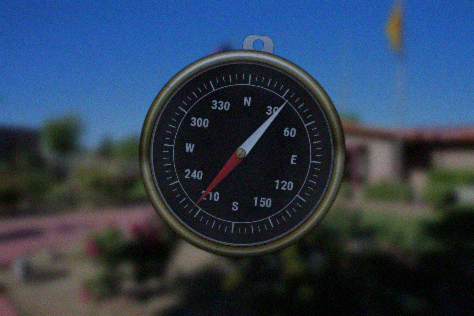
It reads 215; °
